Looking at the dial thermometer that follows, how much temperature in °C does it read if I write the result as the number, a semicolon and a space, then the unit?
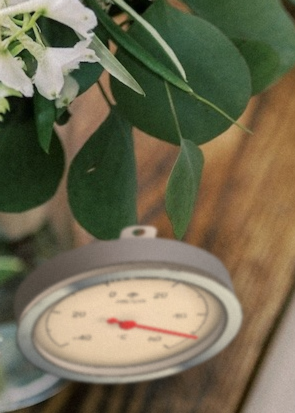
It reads 50; °C
